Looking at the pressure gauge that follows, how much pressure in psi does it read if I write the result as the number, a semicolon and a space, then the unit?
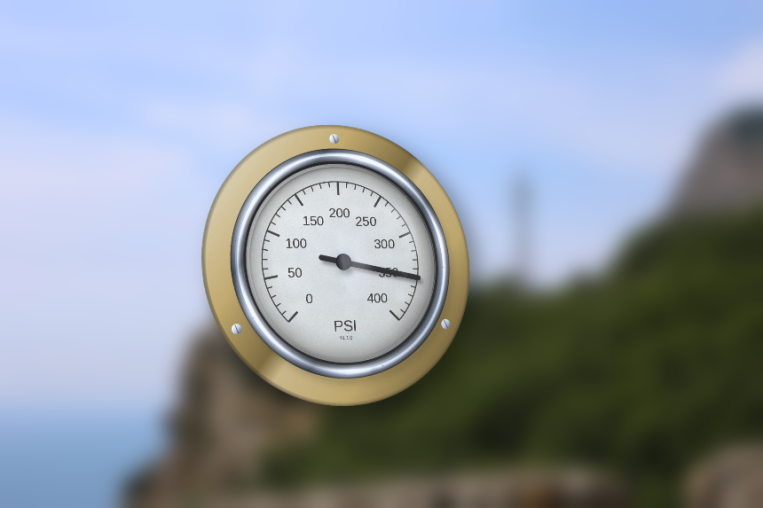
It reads 350; psi
